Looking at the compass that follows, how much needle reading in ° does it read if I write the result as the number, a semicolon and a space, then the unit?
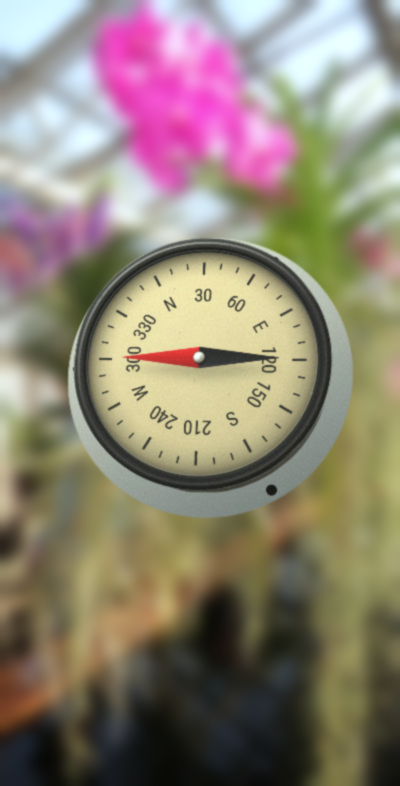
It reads 300; °
